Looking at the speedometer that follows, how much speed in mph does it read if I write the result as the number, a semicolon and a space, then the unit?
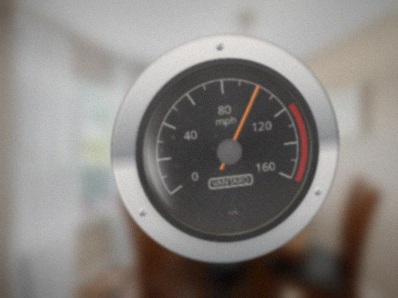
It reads 100; mph
